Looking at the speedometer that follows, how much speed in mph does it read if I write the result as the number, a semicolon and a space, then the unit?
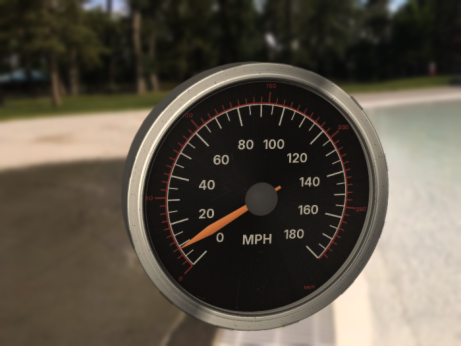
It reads 10; mph
